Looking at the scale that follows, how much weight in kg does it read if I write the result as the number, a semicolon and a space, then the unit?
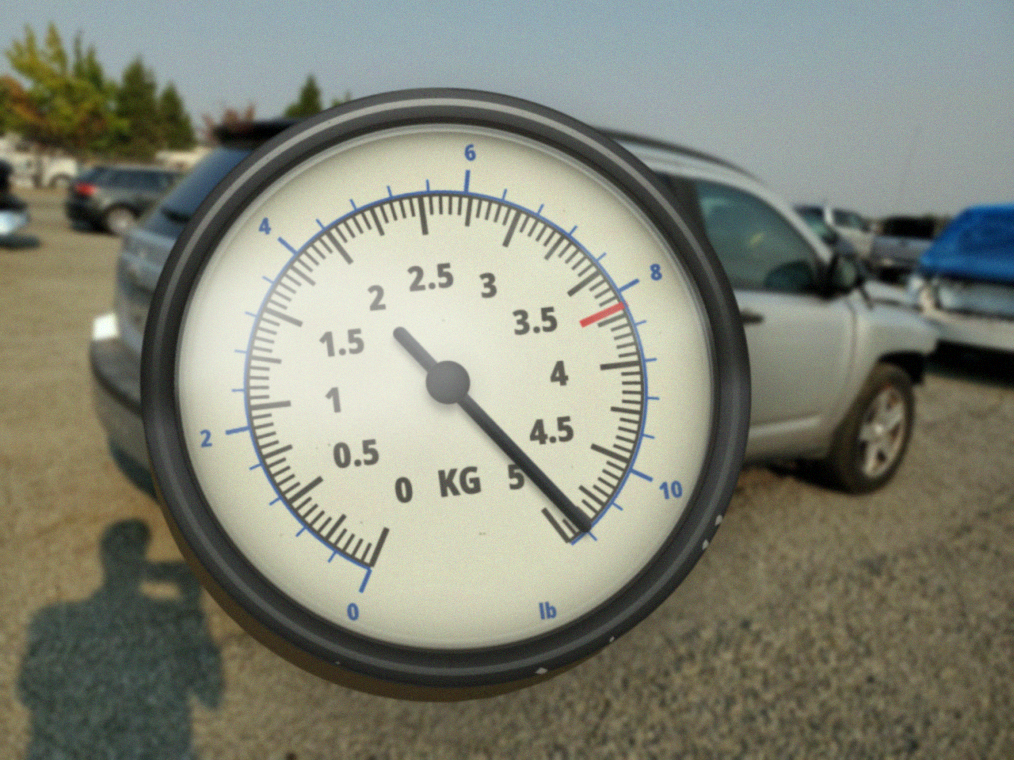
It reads 4.9; kg
